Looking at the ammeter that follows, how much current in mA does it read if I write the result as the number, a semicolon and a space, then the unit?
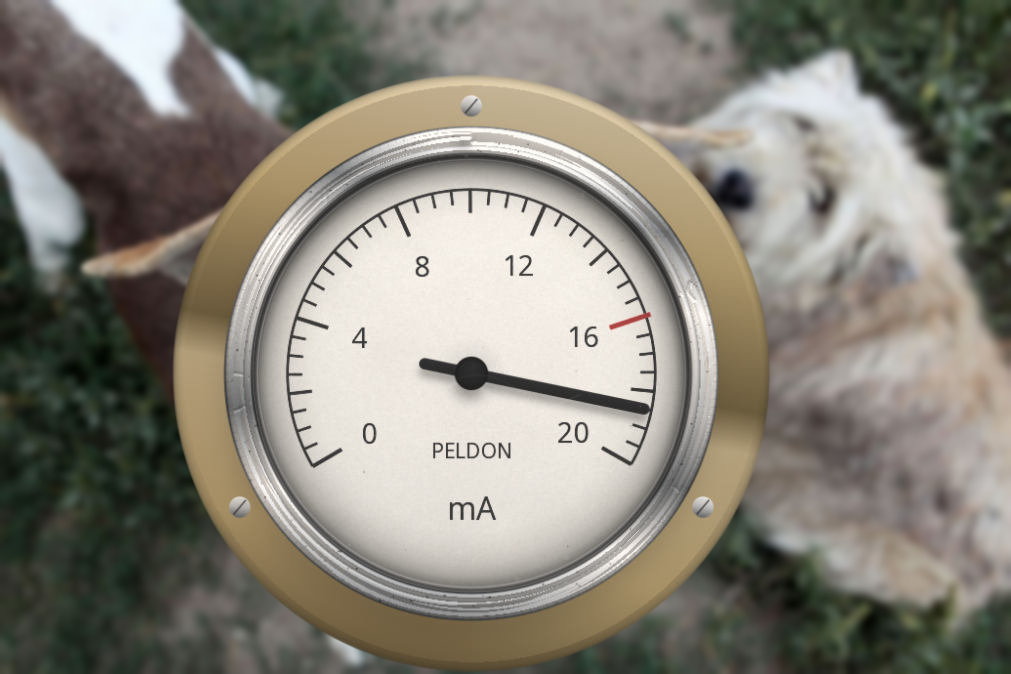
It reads 18.5; mA
